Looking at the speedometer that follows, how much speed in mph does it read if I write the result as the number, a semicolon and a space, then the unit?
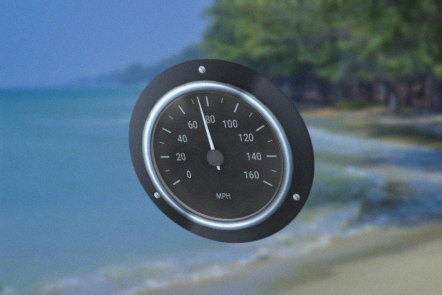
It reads 75; mph
